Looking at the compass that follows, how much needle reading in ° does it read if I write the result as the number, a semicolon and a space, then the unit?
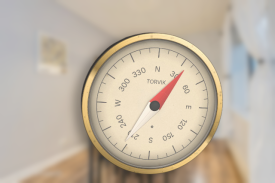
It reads 35; °
